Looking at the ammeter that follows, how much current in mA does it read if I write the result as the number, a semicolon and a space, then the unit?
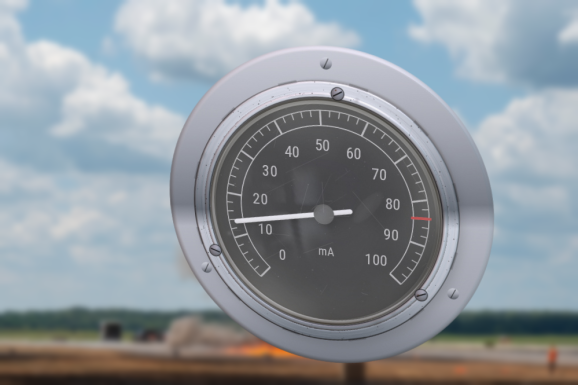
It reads 14; mA
